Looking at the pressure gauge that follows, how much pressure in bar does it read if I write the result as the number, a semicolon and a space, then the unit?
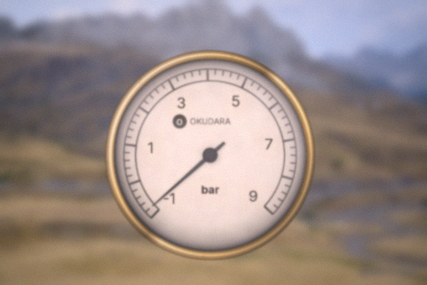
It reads -0.8; bar
